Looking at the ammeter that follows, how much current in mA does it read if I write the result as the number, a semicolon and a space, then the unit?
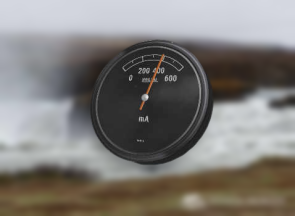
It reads 400; mA
